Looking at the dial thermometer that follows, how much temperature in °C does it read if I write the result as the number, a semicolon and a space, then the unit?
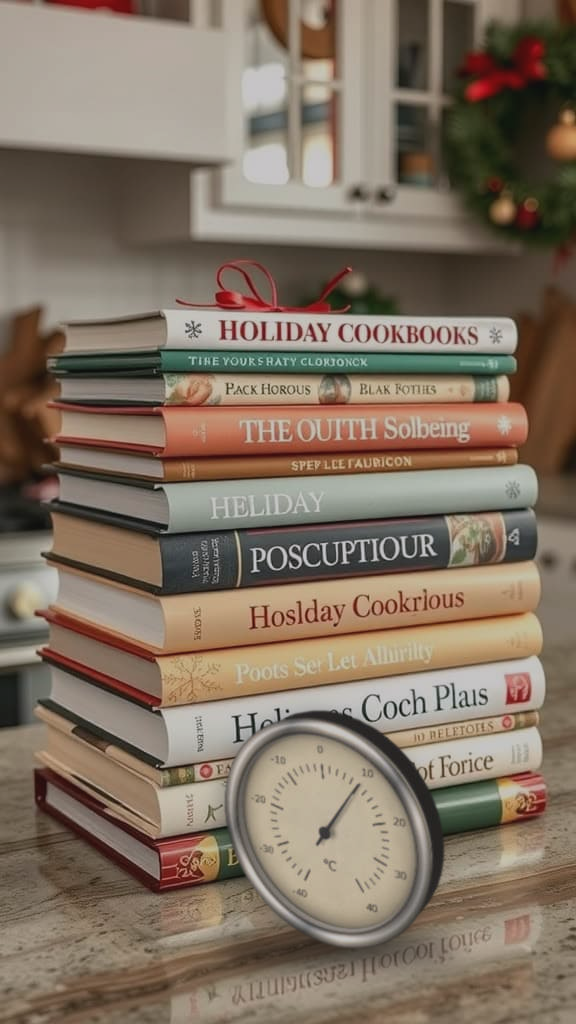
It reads 10; °C
